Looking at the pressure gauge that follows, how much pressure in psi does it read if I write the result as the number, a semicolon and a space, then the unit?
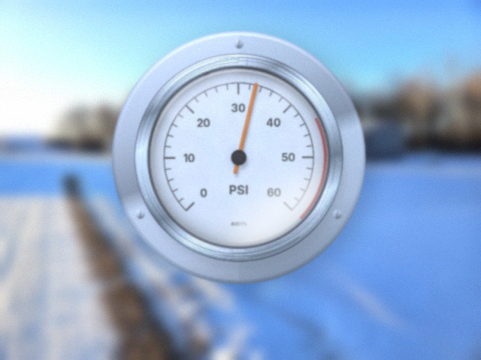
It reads 33; psi
